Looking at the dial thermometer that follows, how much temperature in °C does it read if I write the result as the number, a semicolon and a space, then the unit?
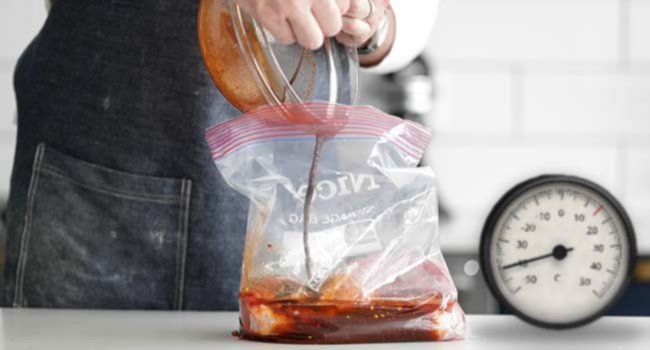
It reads -40; °C
